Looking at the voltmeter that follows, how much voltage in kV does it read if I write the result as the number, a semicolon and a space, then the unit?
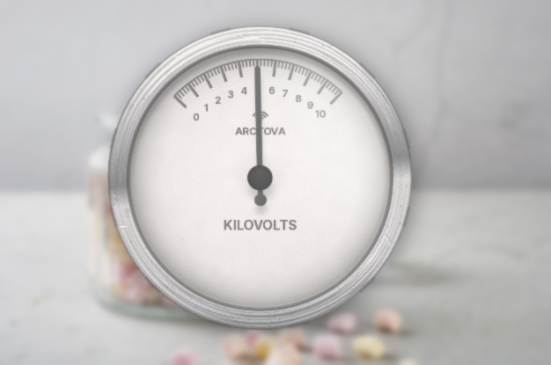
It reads 5; kV
